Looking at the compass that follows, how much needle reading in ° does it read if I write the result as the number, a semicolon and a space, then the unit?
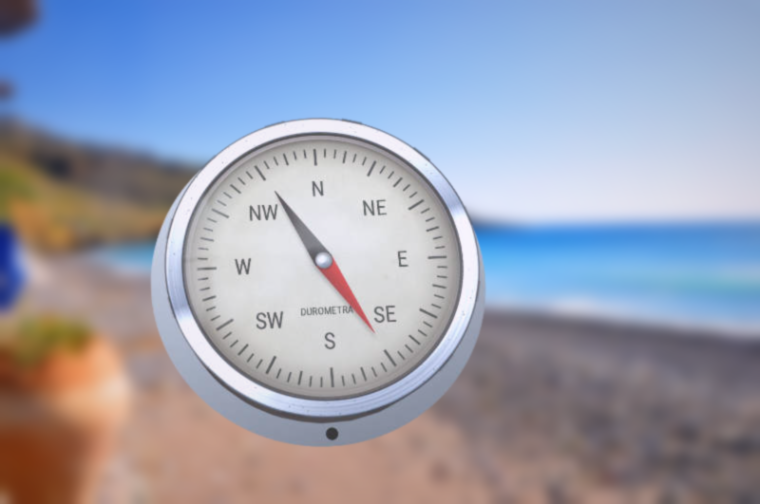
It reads 150; °
